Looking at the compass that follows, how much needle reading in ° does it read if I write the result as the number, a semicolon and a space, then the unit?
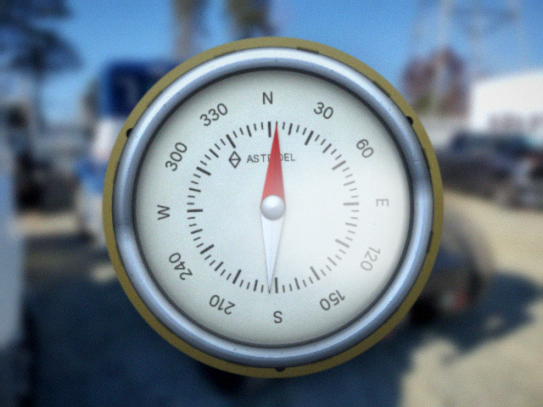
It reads 5; °
